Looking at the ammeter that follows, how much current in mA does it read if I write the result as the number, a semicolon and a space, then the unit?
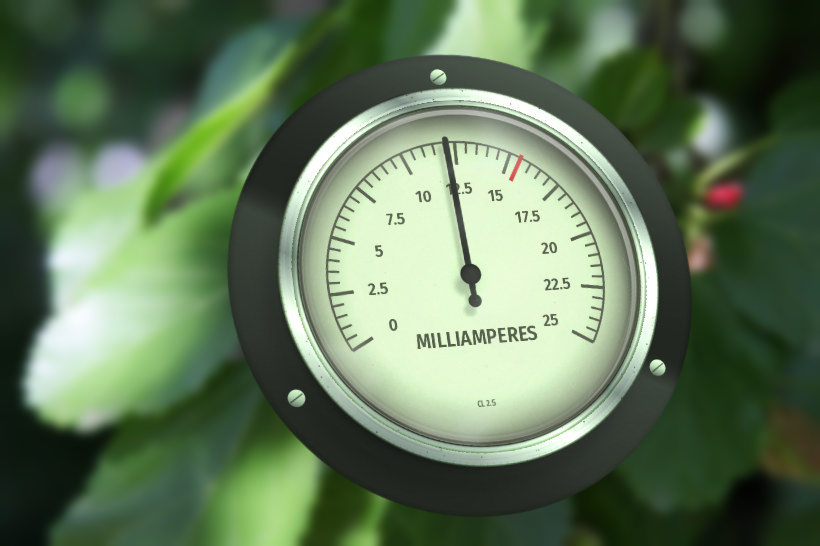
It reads 12; mA
